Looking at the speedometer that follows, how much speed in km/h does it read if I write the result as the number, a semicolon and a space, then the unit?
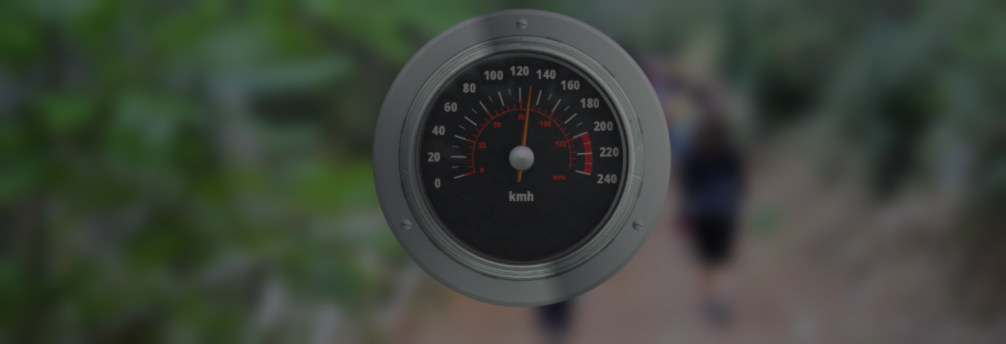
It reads 130; km/h
